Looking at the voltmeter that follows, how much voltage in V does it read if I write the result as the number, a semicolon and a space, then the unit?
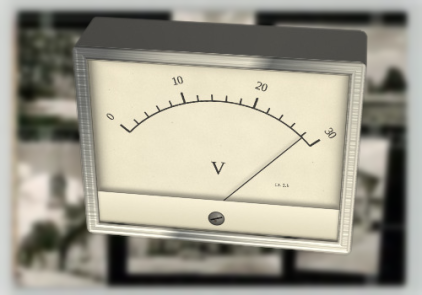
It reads 28; V
